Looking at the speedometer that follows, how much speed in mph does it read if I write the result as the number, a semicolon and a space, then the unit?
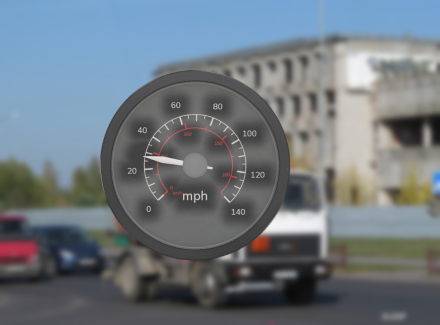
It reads 27.5; mph
